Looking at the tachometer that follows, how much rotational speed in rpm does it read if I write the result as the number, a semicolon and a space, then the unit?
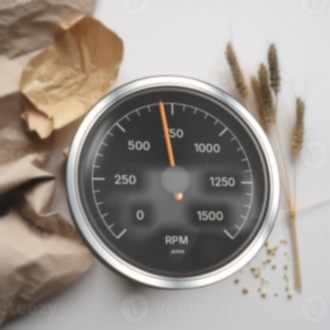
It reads 700; rpm
